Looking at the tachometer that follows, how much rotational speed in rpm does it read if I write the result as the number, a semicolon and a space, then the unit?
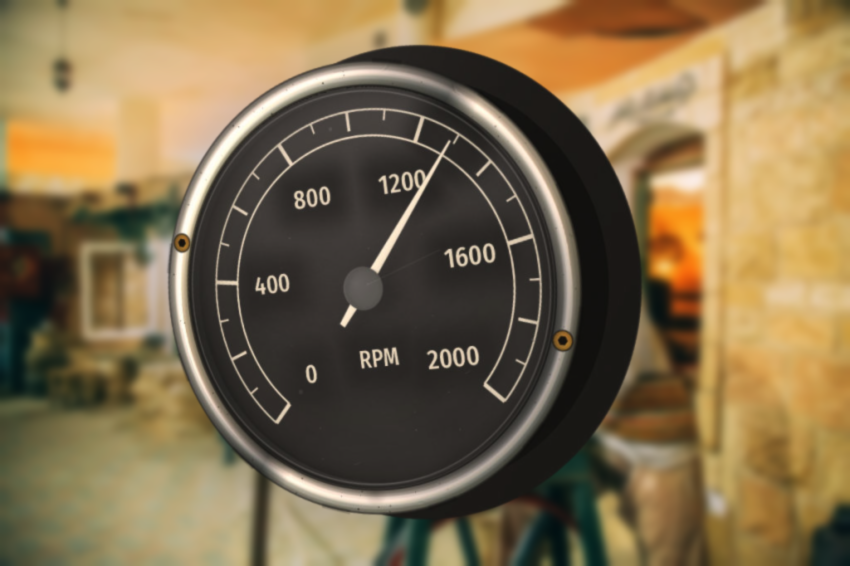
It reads 1300; rpm
